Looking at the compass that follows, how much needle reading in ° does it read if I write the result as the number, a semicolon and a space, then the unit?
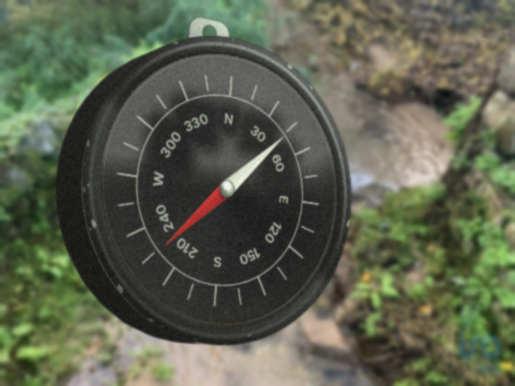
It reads 225; °
